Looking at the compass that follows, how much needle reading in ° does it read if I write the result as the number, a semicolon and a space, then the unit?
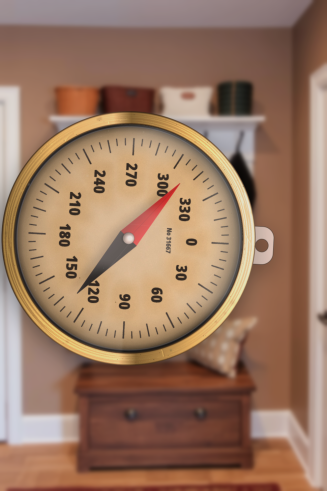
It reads 310; °
